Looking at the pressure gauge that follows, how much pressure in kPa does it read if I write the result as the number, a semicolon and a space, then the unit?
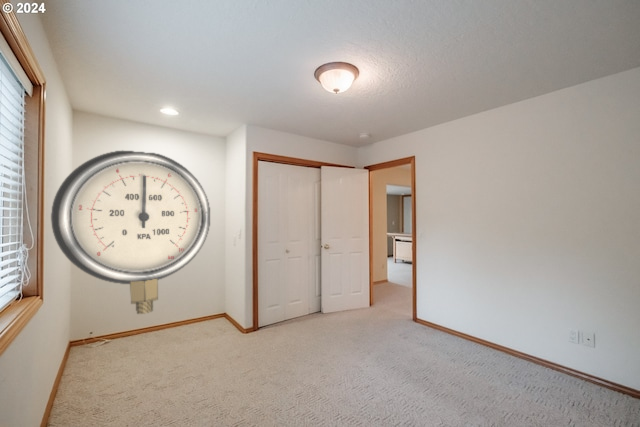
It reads 500; kPa
